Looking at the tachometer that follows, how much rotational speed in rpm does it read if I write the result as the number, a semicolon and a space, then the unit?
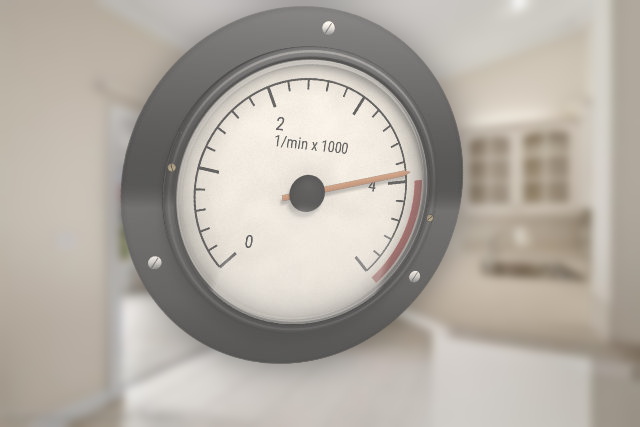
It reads 3900; rpm
